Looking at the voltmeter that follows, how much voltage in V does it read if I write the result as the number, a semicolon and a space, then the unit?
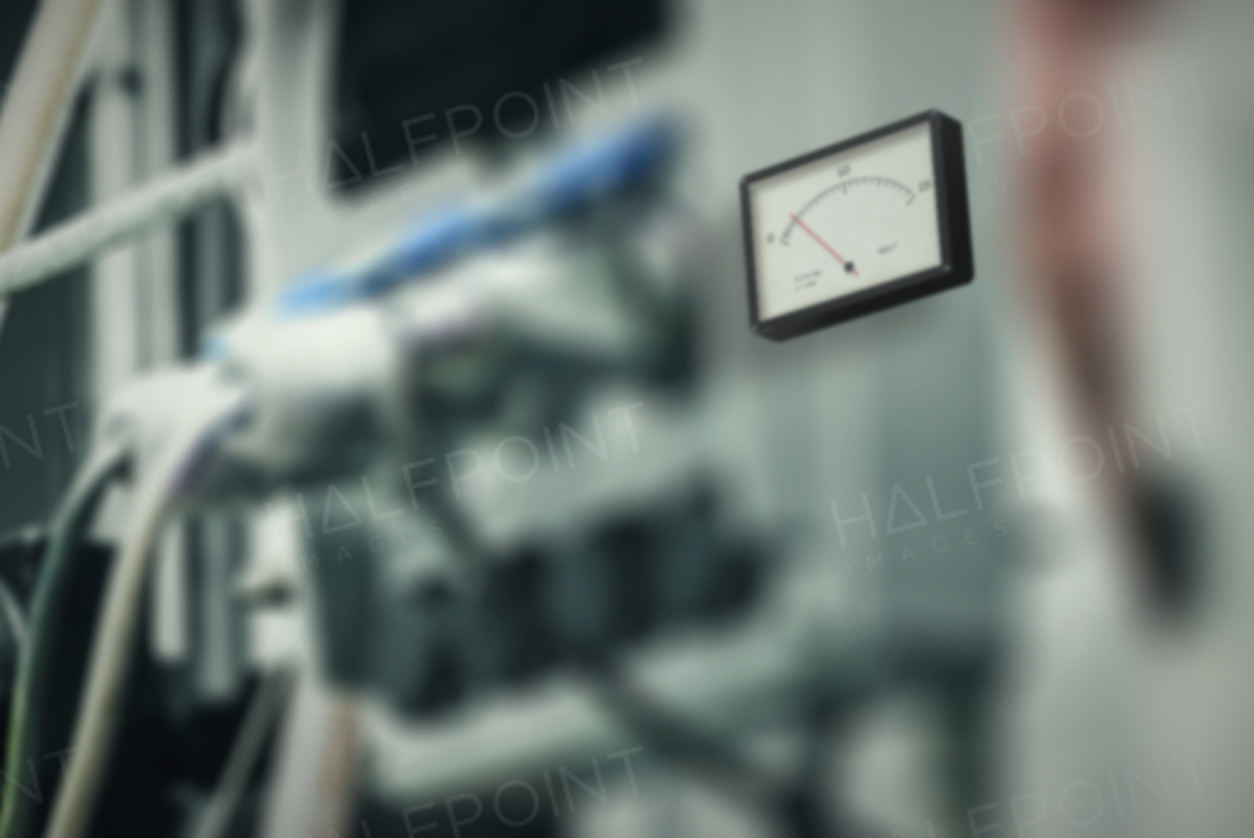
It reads 5; V
